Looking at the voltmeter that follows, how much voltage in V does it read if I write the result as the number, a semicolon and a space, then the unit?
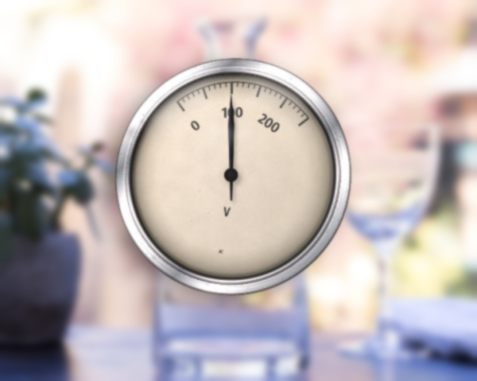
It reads 100; V
